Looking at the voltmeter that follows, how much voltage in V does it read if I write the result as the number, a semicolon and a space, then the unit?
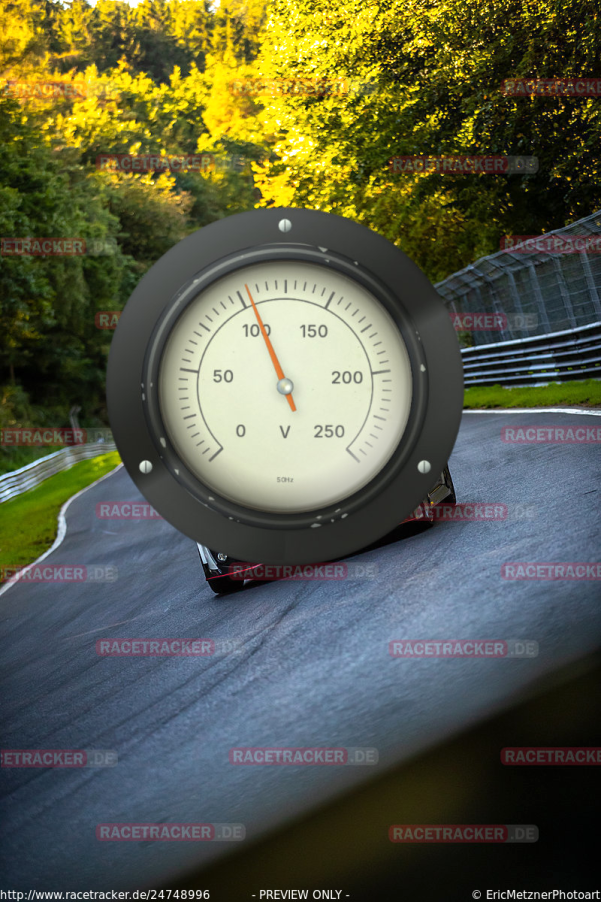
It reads 105; V
